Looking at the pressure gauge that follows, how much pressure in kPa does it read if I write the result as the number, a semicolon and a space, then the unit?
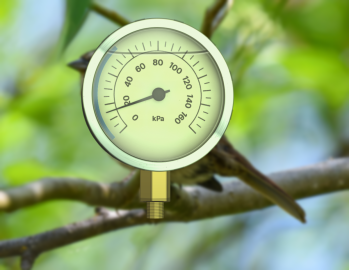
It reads 15; kPa
